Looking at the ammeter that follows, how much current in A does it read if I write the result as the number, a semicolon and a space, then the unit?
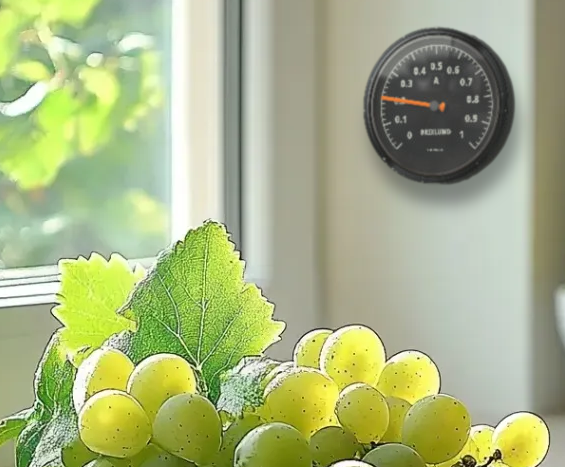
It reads 0.2; A
